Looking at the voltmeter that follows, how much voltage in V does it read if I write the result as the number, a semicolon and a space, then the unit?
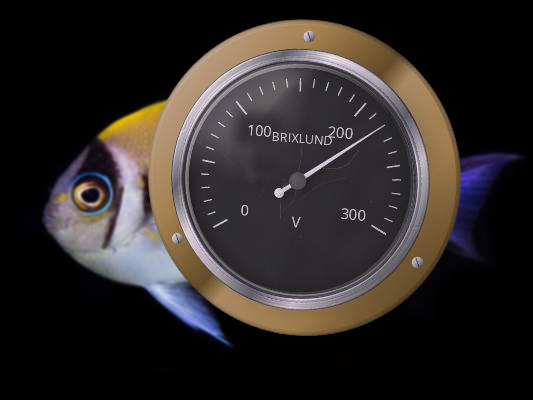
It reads 220; V
